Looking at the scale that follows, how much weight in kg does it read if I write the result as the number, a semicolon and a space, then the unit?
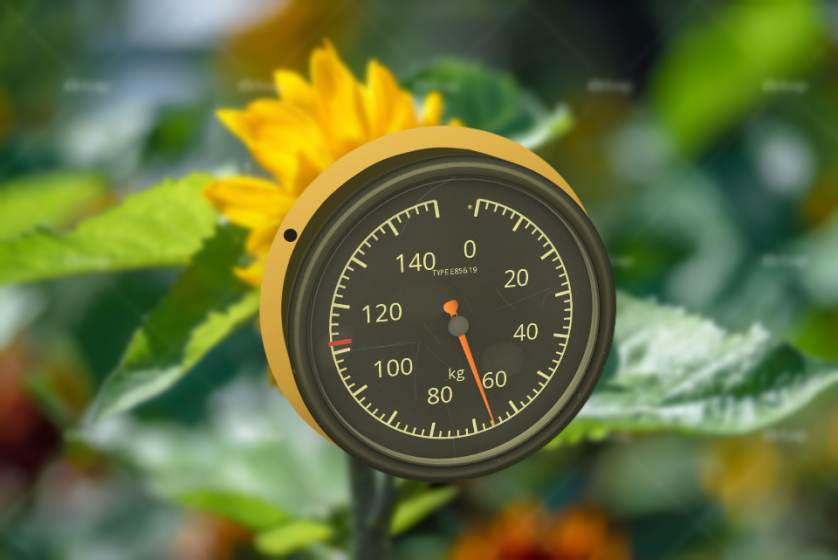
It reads 66; kg
